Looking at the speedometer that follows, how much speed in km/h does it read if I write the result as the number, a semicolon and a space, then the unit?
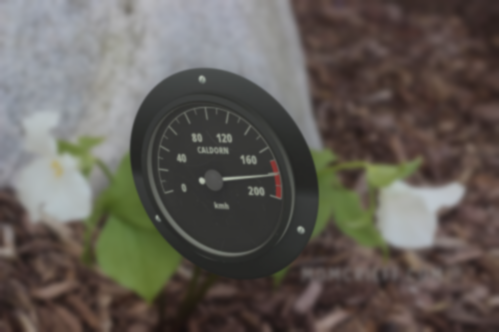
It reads 180; km/h
